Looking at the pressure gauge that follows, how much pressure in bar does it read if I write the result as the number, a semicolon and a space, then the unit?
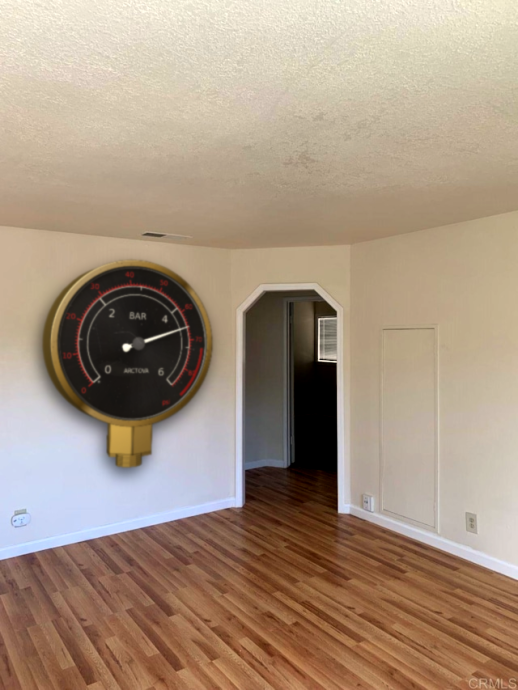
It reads 4.5; bar
